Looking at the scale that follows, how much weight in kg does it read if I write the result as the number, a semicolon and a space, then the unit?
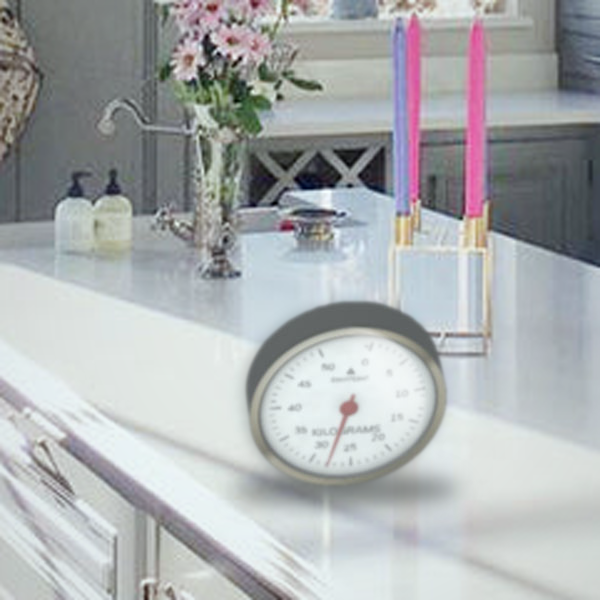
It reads 28; kg
